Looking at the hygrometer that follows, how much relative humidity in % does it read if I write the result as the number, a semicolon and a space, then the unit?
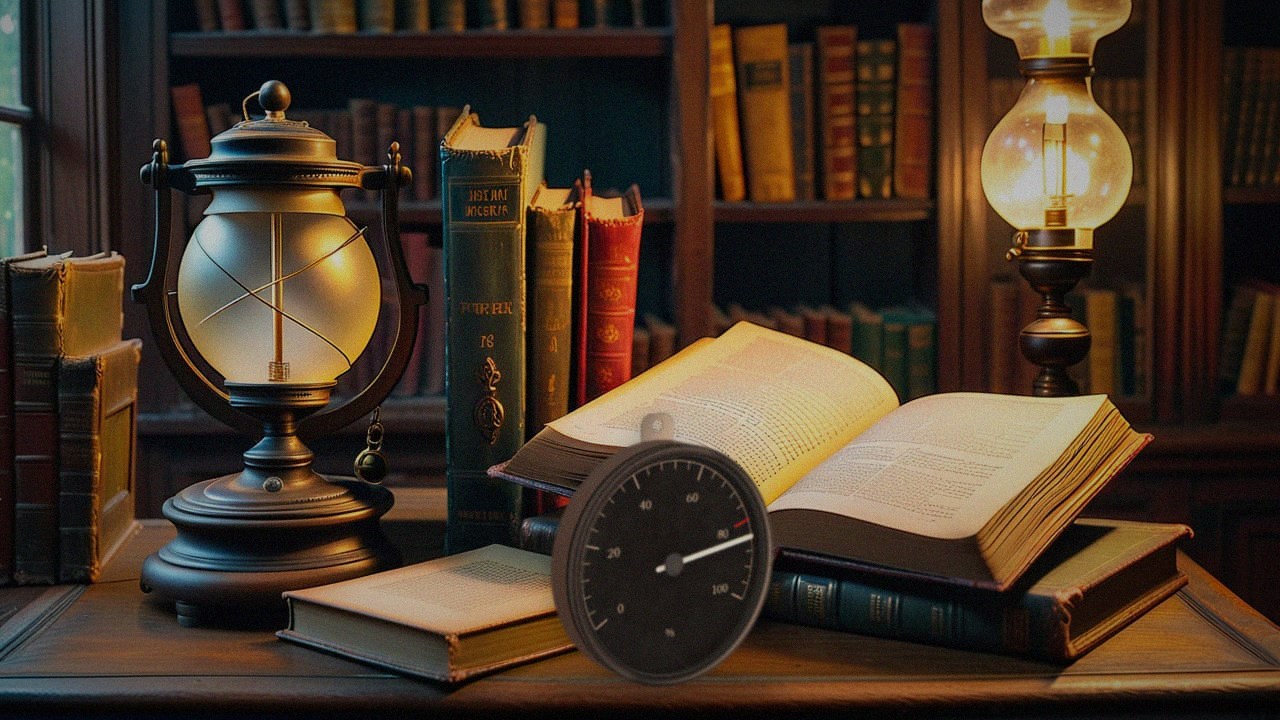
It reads 84; %
